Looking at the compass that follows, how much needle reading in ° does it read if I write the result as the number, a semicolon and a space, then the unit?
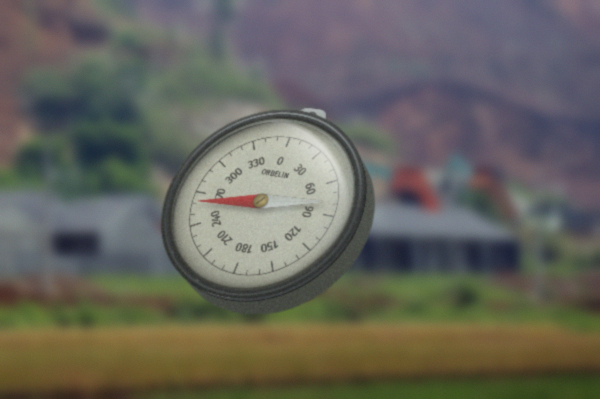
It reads 260; °
